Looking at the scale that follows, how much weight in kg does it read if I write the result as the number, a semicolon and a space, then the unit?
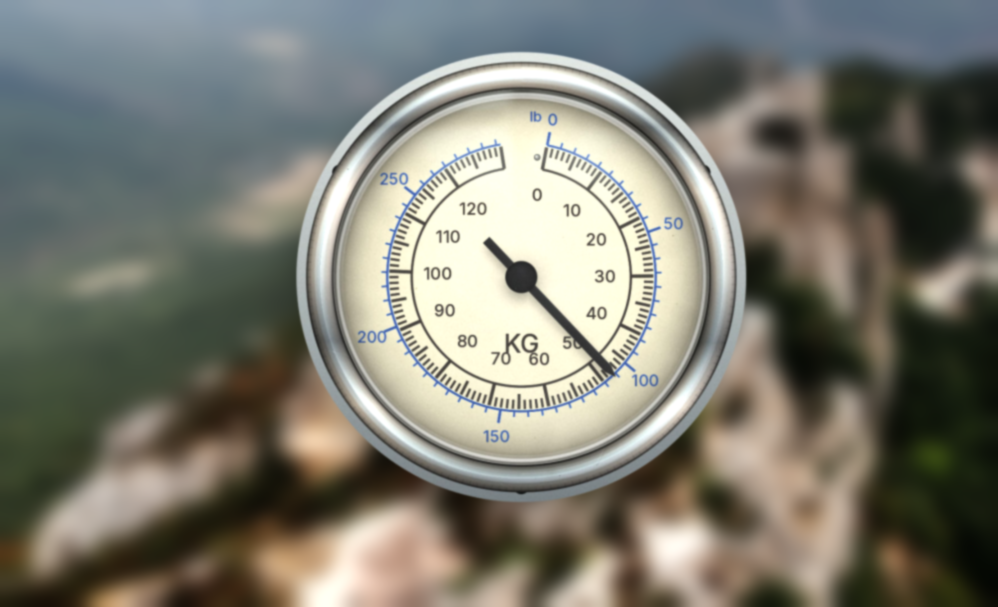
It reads 48; kg
